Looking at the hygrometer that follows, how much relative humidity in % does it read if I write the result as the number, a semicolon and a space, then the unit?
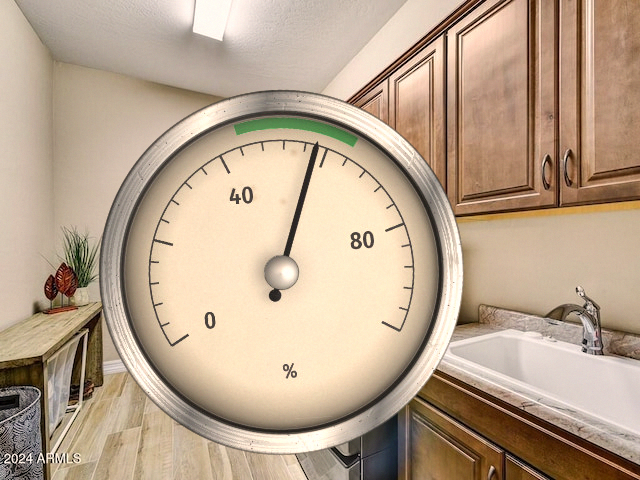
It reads 58; %
